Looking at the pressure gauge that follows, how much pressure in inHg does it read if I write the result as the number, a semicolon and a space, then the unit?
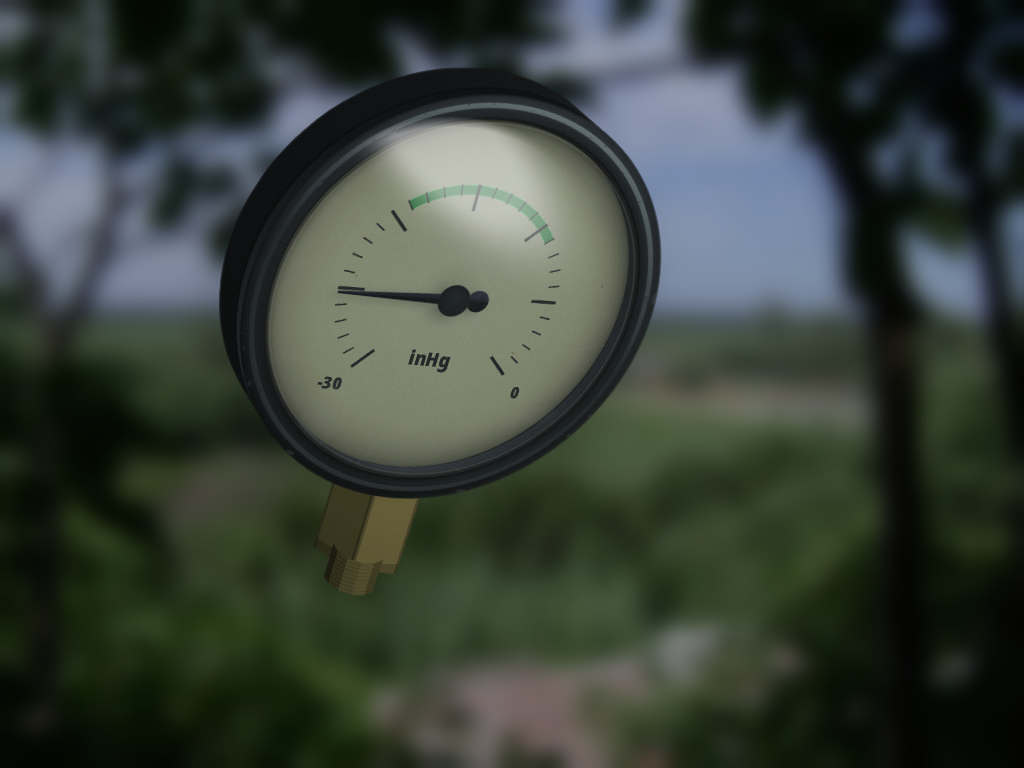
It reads -25; inHg
